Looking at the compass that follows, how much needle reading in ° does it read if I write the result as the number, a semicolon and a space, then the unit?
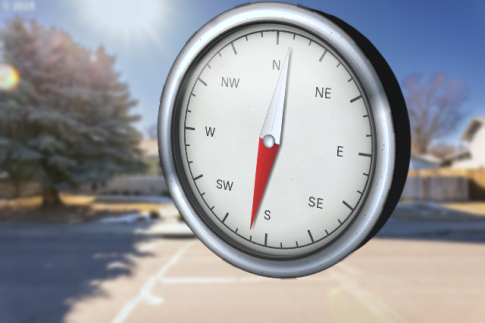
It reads 190; °
